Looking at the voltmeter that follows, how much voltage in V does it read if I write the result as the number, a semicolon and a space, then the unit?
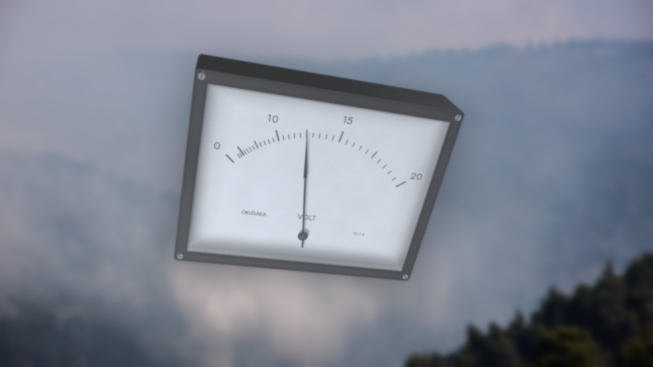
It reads 12.5; V
